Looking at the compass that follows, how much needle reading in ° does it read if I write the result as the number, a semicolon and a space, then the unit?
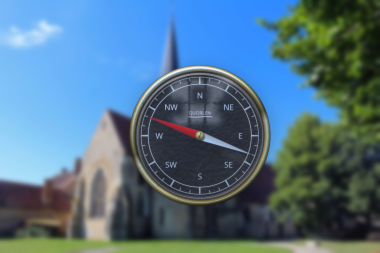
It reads 290; °
